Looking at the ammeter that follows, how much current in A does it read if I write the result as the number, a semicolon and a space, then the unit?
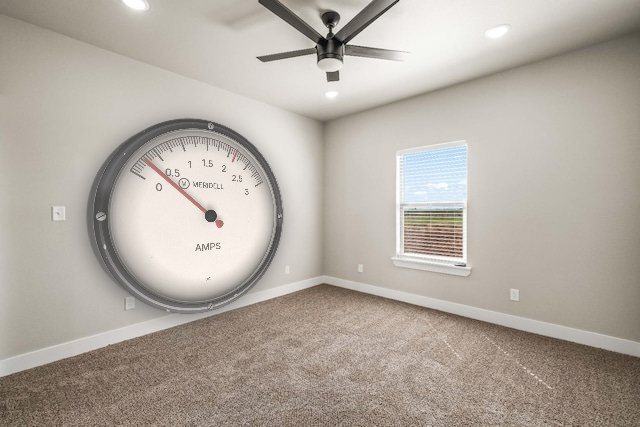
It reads 0.25; A
